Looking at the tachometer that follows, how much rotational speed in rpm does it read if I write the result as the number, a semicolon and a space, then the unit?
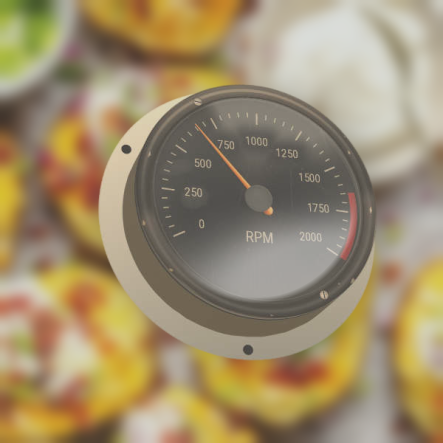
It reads 650; rpm
